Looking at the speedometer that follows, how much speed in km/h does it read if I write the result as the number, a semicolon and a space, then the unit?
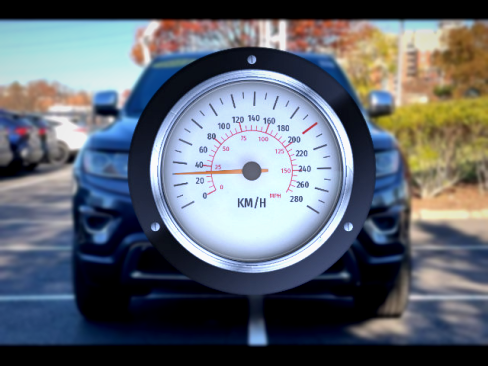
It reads 30; km/h
